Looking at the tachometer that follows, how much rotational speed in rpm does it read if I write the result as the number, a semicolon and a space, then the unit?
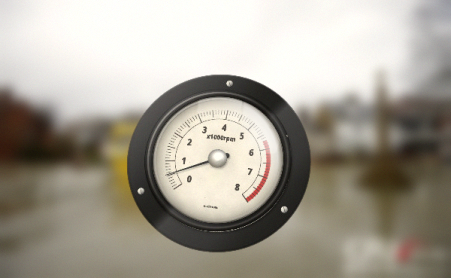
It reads 500; rpm
